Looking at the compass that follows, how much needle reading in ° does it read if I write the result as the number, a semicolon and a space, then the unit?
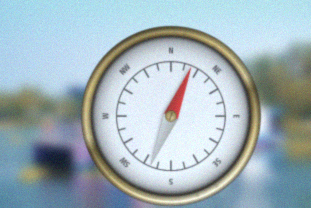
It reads 22.5; °
